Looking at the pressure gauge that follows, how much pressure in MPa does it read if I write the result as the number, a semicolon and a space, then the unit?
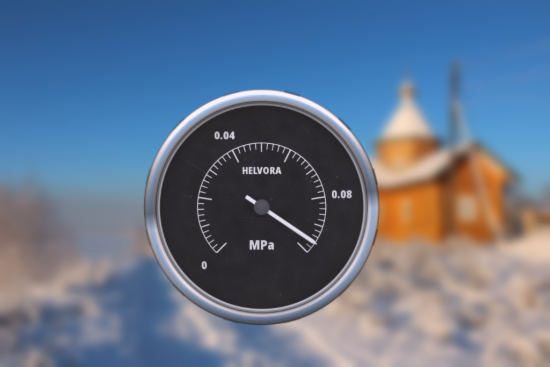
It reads 0.096; MPa
